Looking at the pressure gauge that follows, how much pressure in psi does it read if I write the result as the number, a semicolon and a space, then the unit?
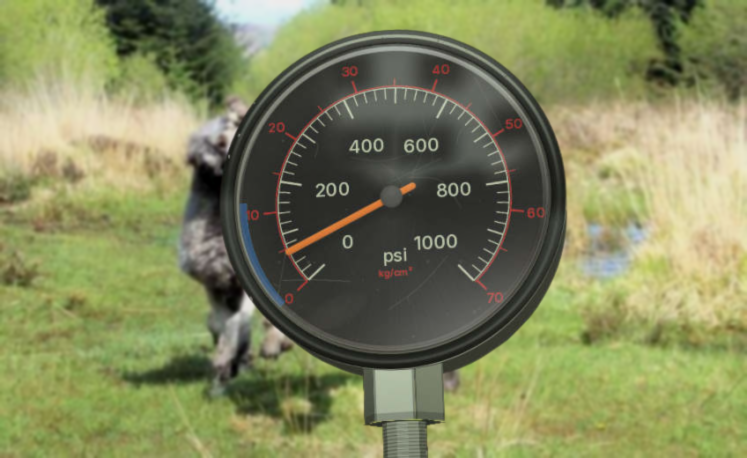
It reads 60; psi
